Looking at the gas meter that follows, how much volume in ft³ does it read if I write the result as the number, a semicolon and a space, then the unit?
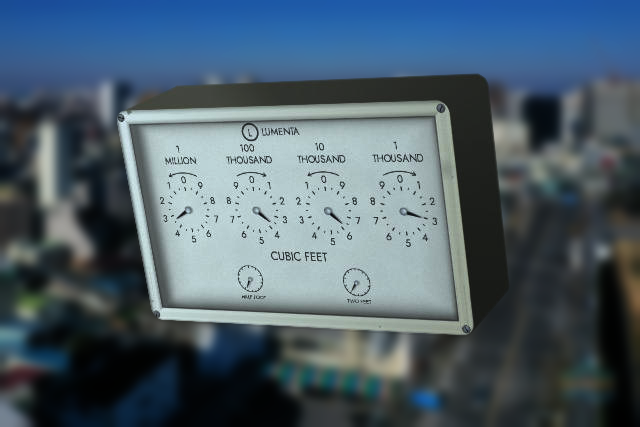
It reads 336300; ft³
